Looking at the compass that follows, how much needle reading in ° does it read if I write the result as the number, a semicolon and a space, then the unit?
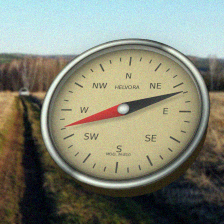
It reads 250; °
